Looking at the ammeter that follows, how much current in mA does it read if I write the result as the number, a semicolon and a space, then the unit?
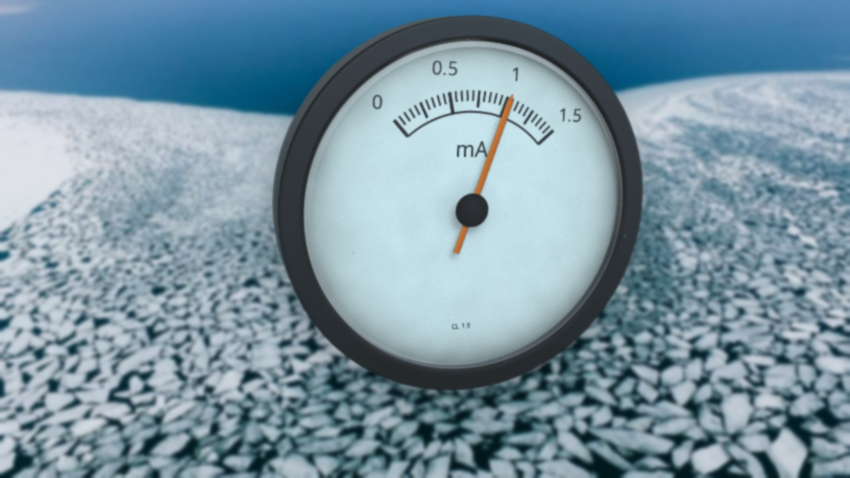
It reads 1; mA
